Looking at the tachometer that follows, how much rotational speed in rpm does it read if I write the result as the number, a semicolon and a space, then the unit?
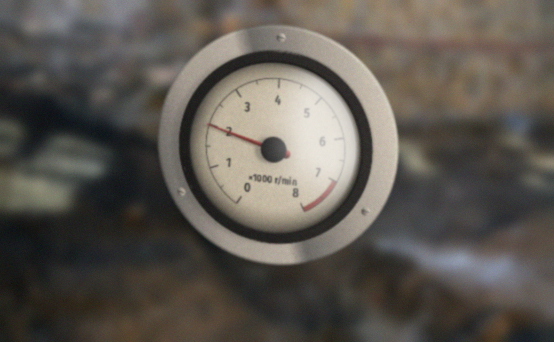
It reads 2000; rpm
